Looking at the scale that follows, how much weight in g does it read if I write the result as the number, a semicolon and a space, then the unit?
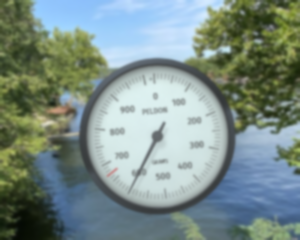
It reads 600; g
